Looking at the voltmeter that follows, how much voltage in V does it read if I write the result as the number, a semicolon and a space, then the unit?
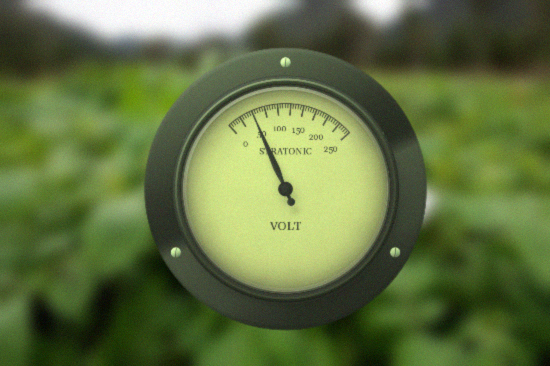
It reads 50; V
